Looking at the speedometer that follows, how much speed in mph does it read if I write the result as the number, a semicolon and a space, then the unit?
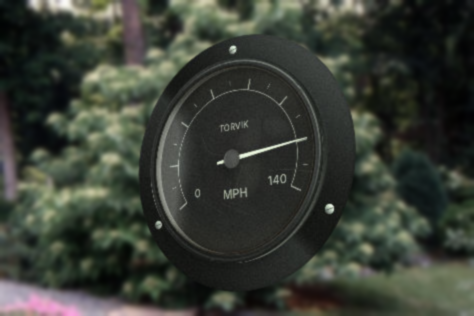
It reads 120; mph
